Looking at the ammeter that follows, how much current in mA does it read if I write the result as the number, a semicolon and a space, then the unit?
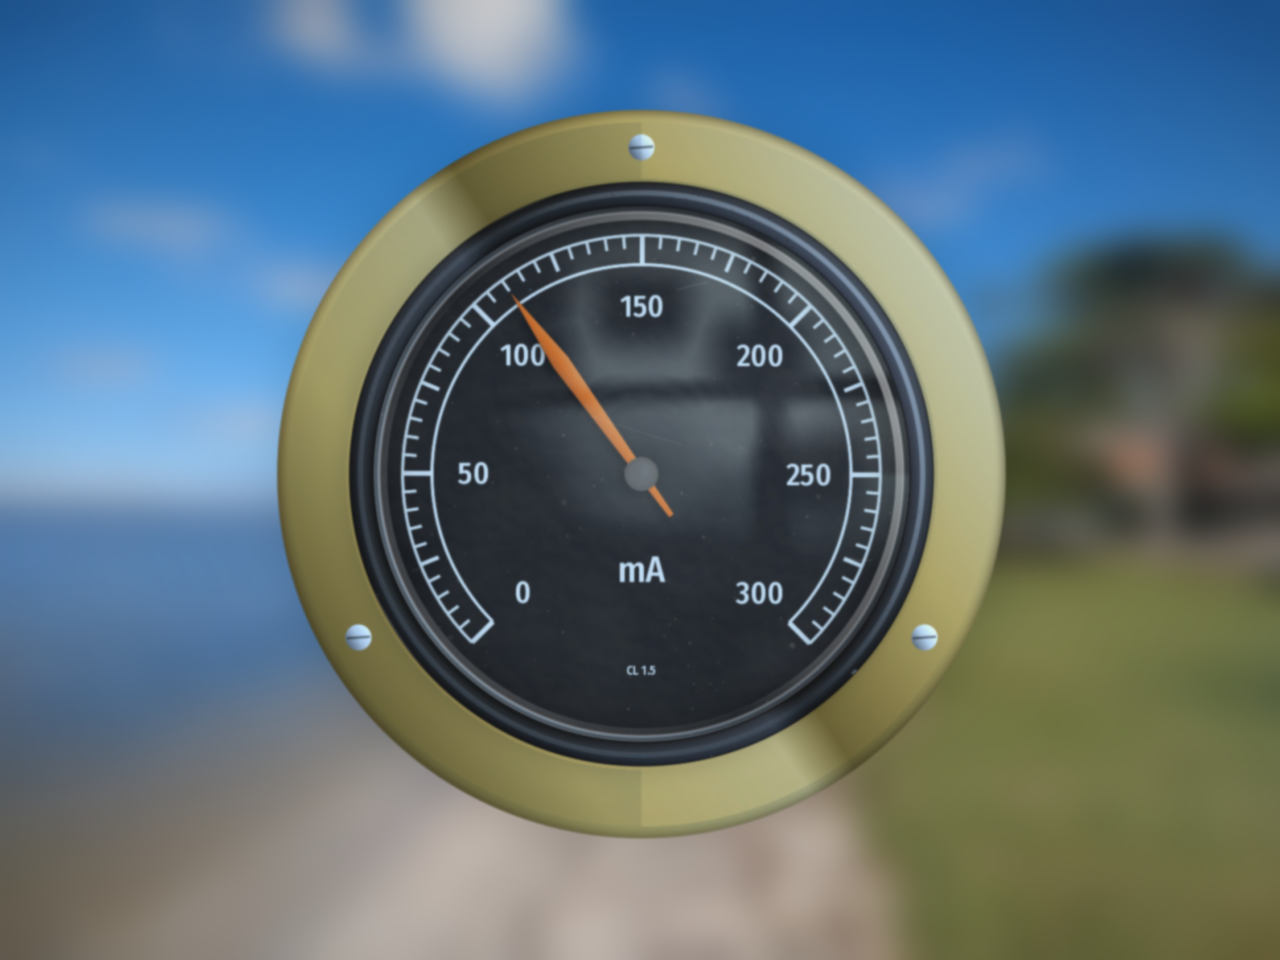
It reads 110; mA
